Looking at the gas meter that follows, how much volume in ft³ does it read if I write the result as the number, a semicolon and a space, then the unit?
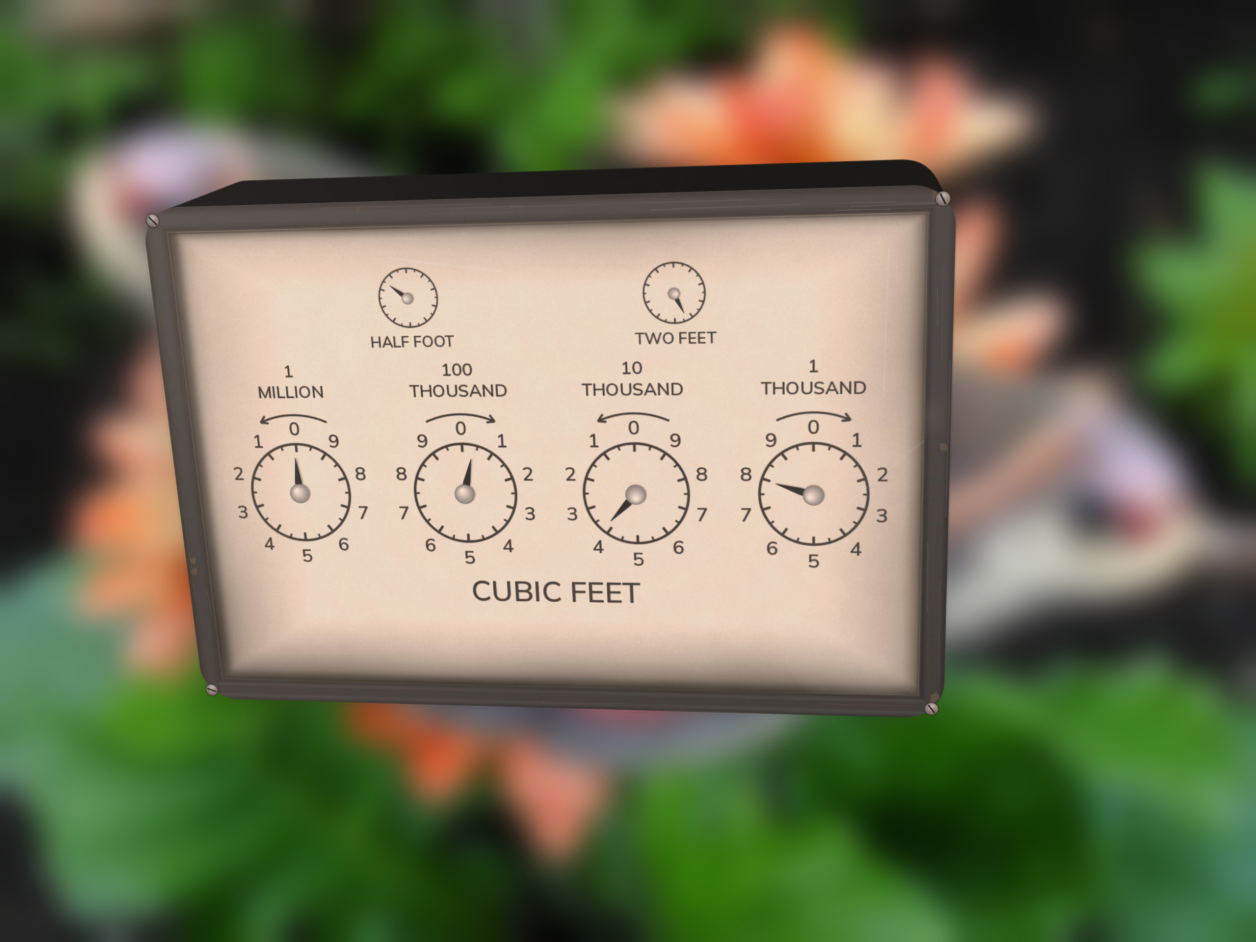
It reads 3800; ft³
